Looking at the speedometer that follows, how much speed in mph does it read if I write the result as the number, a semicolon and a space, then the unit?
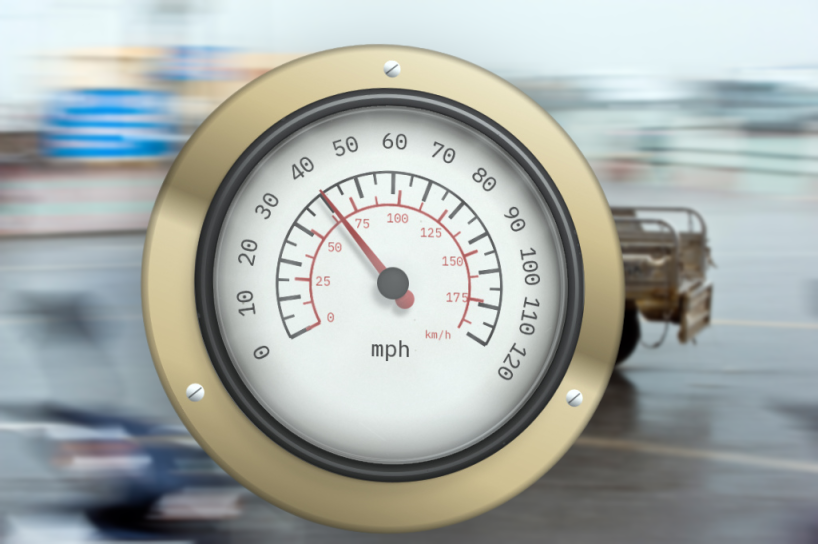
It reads 40; mph
